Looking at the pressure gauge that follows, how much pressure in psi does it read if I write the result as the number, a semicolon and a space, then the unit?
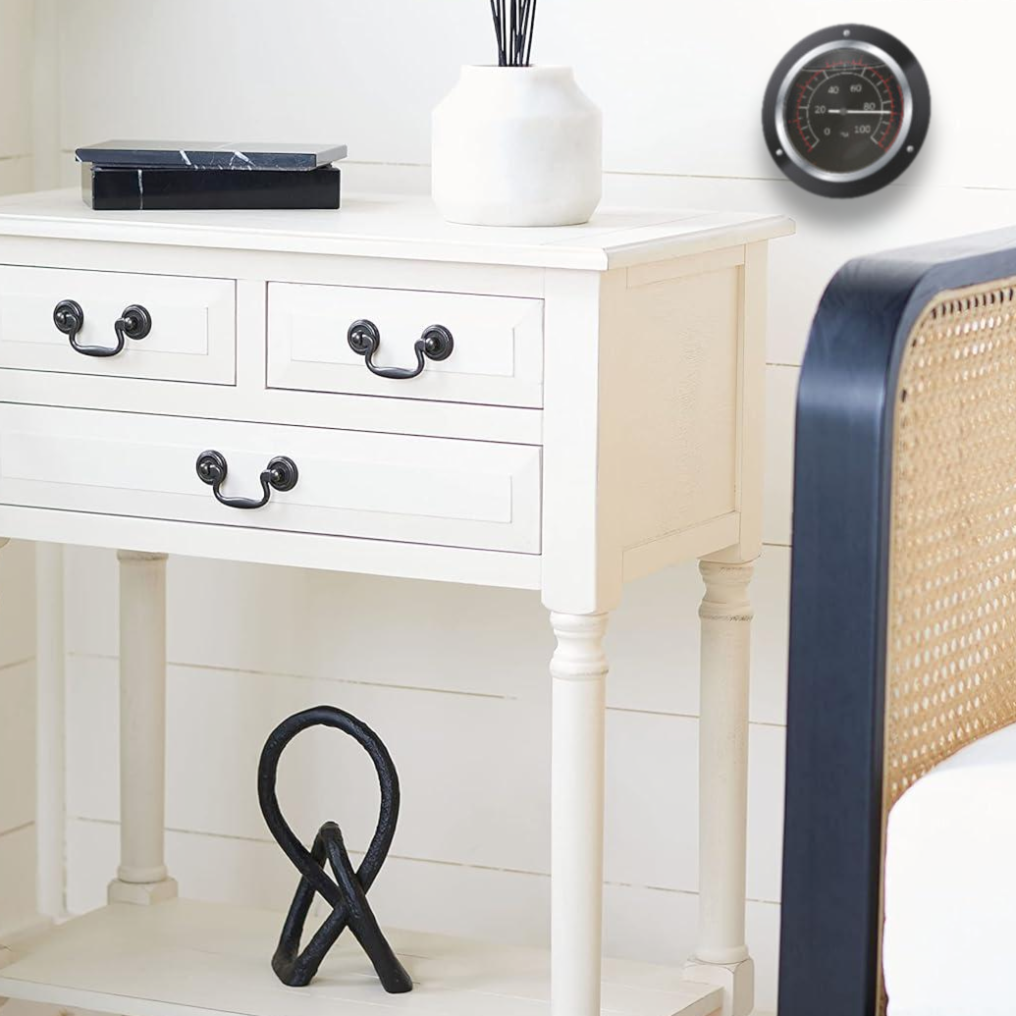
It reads 85; psi
